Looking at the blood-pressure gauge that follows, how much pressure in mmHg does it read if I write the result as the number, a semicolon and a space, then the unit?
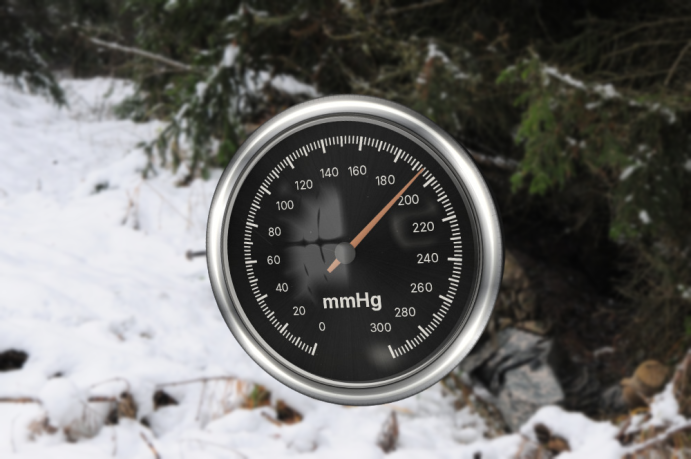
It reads 194; mmHg
